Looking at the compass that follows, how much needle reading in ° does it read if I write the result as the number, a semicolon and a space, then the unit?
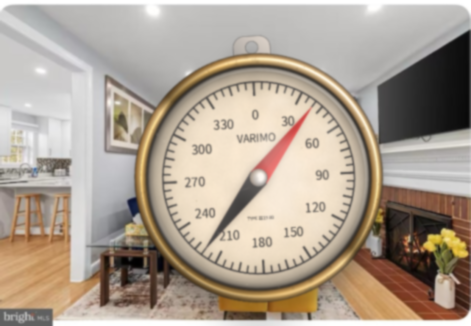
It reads 40; °
